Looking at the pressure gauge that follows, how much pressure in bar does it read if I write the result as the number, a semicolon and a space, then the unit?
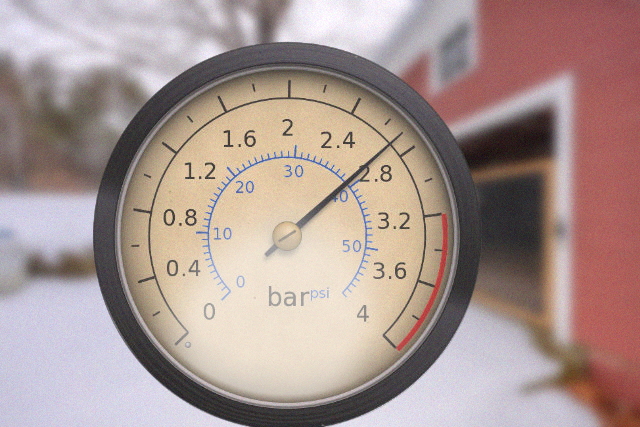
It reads 2.7; bar
